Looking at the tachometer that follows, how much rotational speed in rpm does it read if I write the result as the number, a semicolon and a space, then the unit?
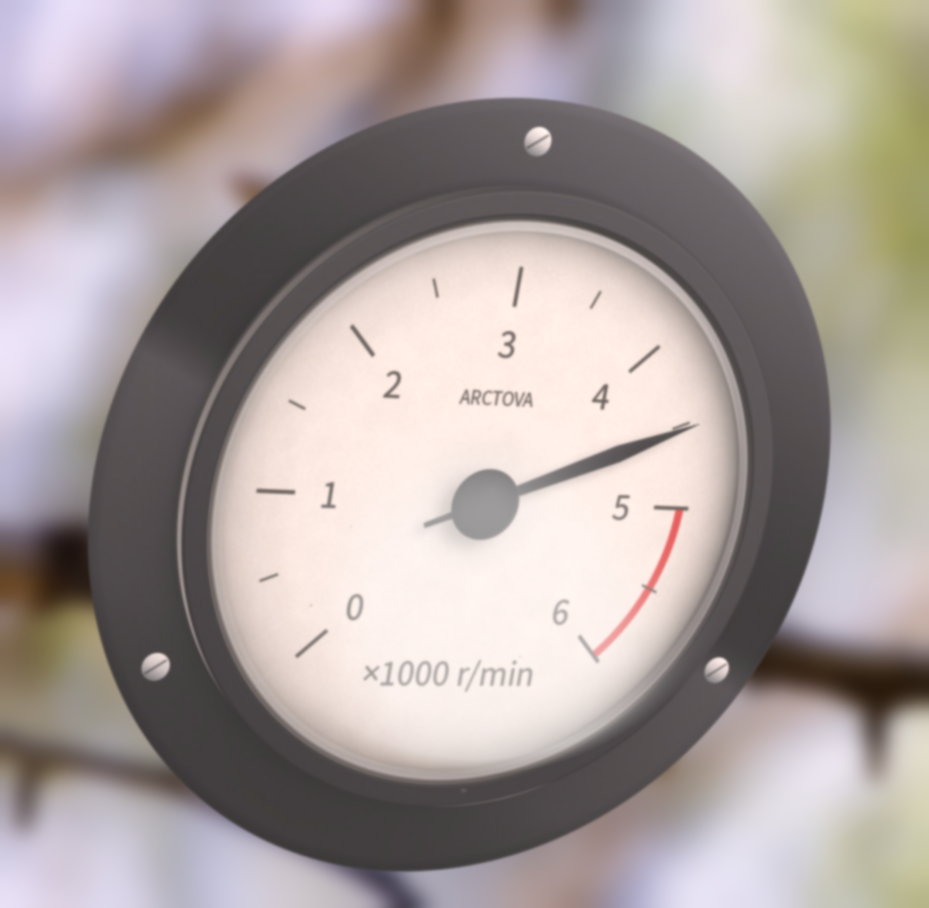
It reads 4500; rpm
